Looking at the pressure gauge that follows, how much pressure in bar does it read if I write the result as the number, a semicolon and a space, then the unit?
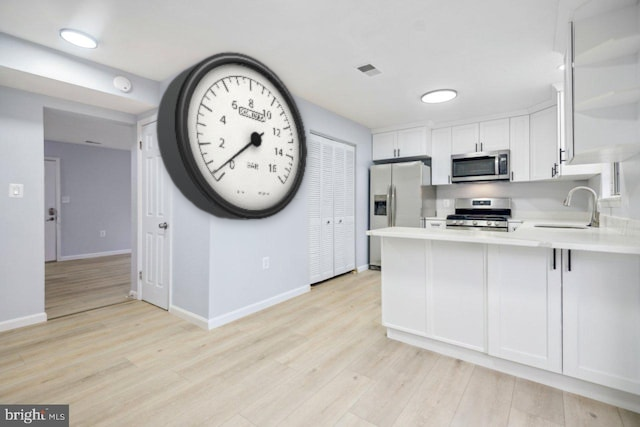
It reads 0.5; bar
